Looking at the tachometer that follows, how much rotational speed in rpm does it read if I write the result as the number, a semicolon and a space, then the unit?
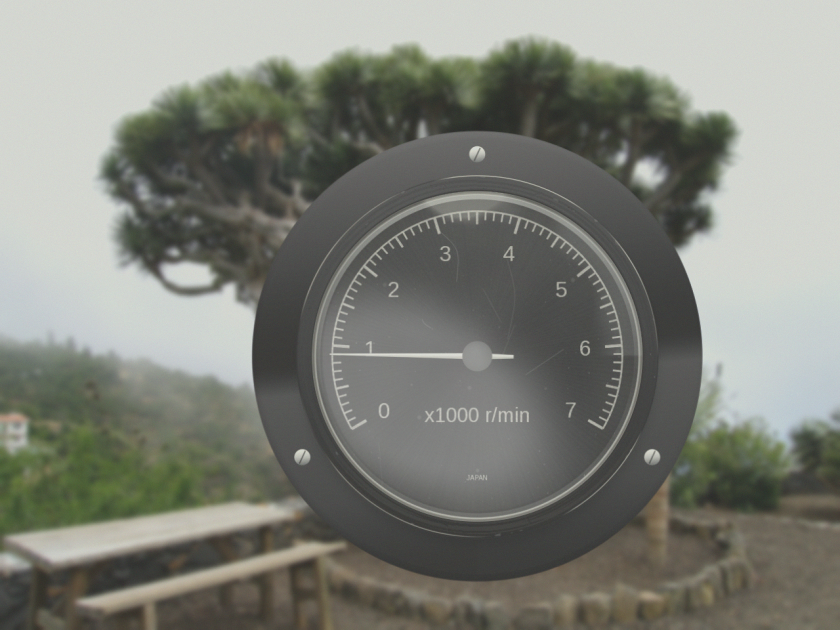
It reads 900; rpm
